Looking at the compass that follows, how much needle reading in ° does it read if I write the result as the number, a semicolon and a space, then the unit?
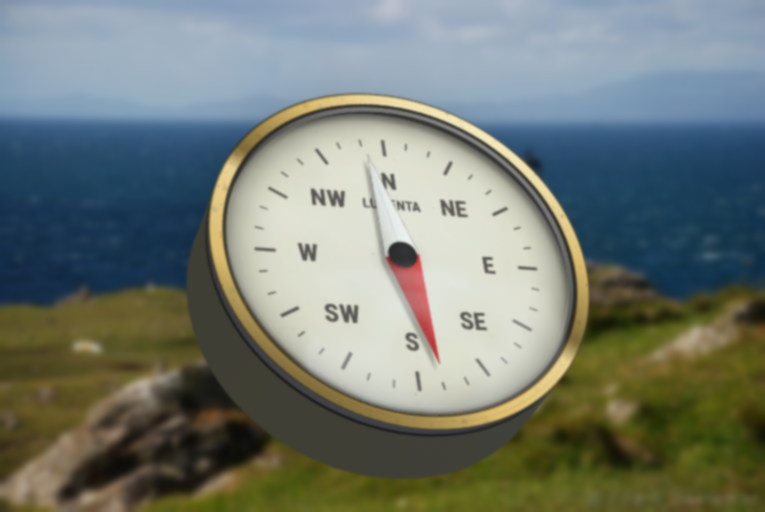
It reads 170; °
